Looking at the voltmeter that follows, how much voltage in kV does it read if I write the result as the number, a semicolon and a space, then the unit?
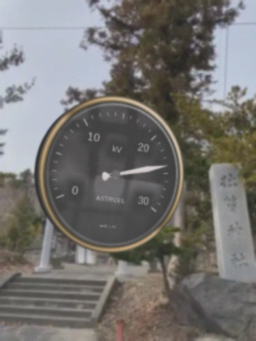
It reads 24; kV
